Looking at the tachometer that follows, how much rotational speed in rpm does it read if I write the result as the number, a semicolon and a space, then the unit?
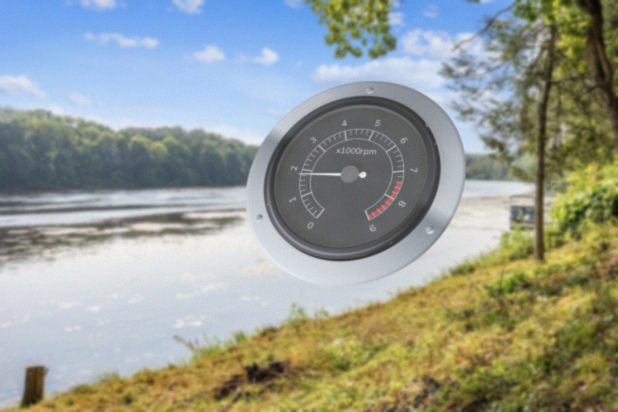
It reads 1800; rpm
